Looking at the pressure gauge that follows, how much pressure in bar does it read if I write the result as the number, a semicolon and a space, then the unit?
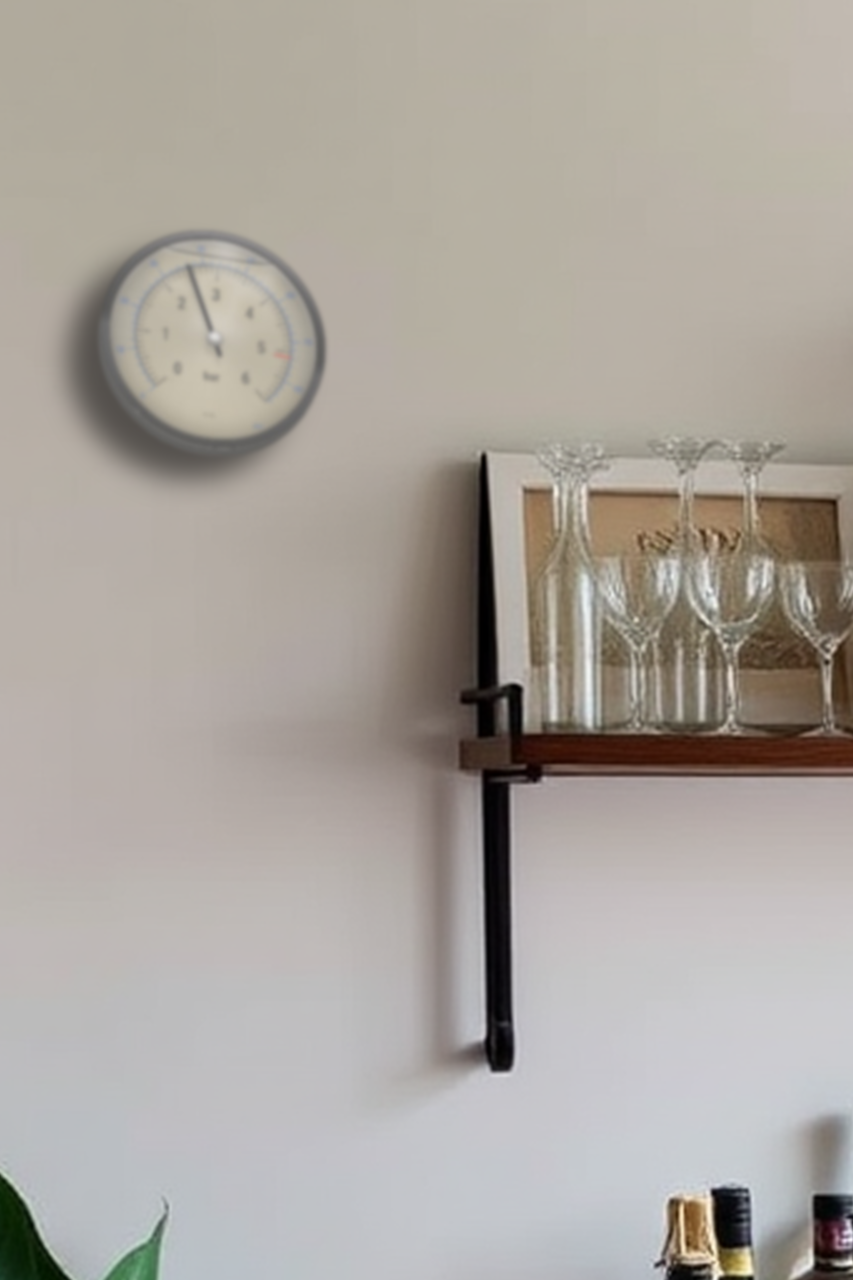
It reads 2.5; bar
